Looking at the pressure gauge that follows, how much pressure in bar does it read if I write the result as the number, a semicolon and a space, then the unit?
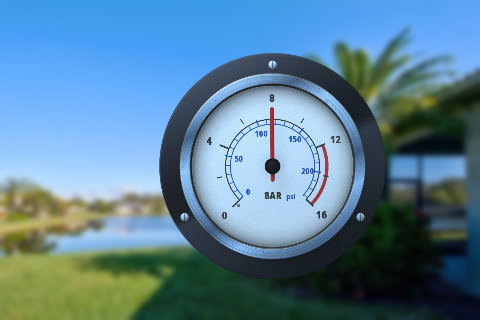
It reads 8; bar
